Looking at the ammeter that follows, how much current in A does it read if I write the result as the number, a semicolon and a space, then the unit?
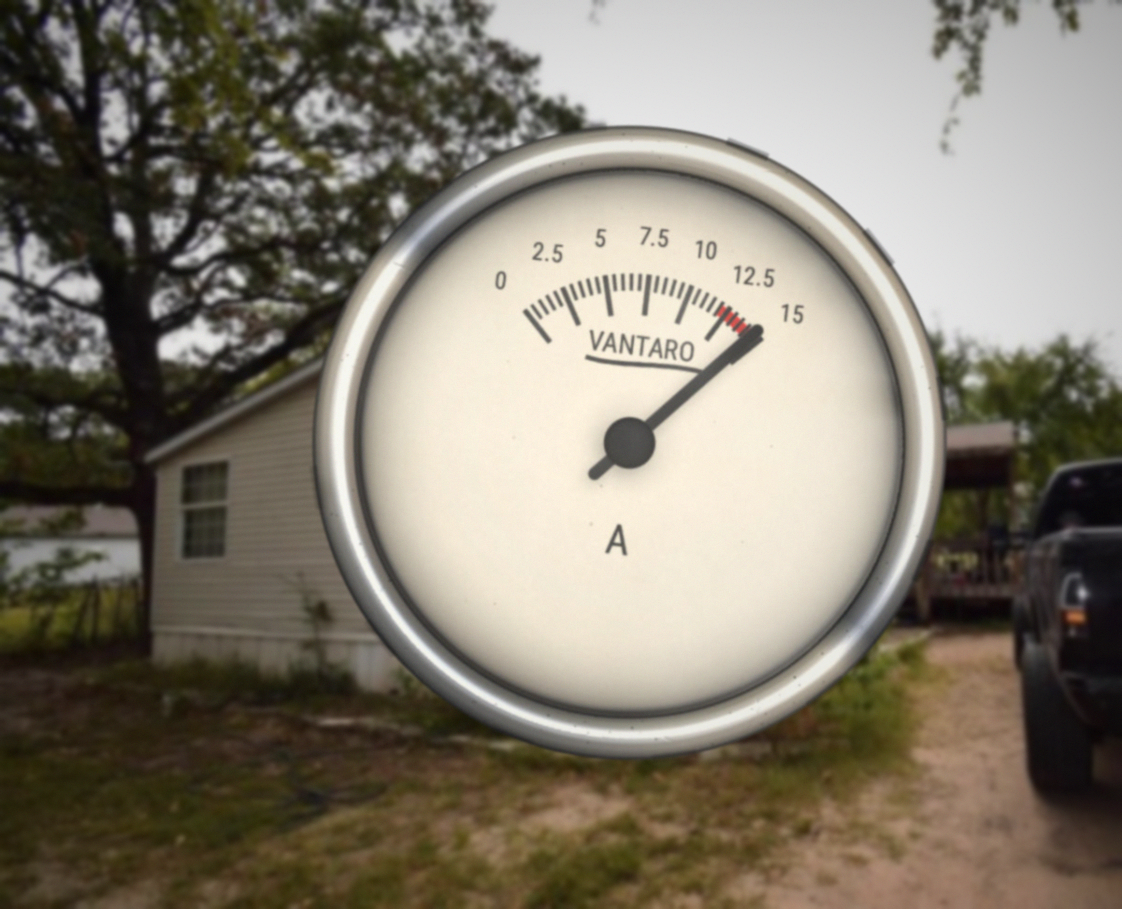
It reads 14.5; A
